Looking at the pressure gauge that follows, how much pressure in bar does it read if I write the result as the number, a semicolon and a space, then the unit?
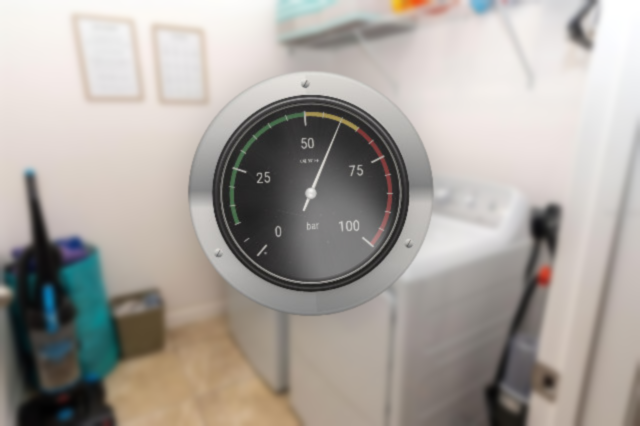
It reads 60; bar
